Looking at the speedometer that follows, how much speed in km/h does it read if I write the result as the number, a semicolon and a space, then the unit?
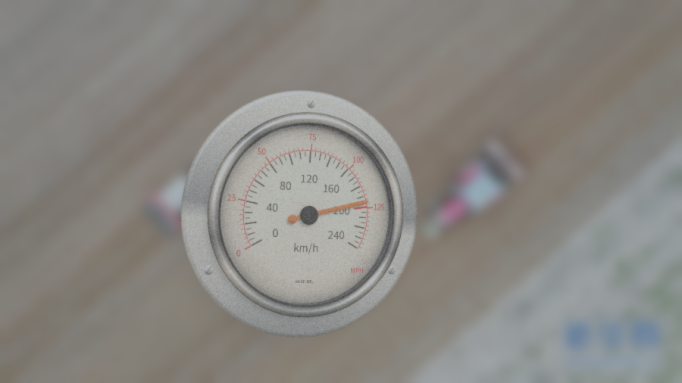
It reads 195; km/h
